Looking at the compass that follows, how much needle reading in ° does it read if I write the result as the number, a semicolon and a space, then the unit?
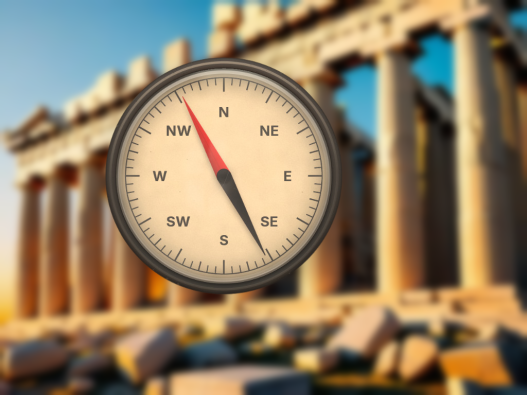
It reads 332.5; °
